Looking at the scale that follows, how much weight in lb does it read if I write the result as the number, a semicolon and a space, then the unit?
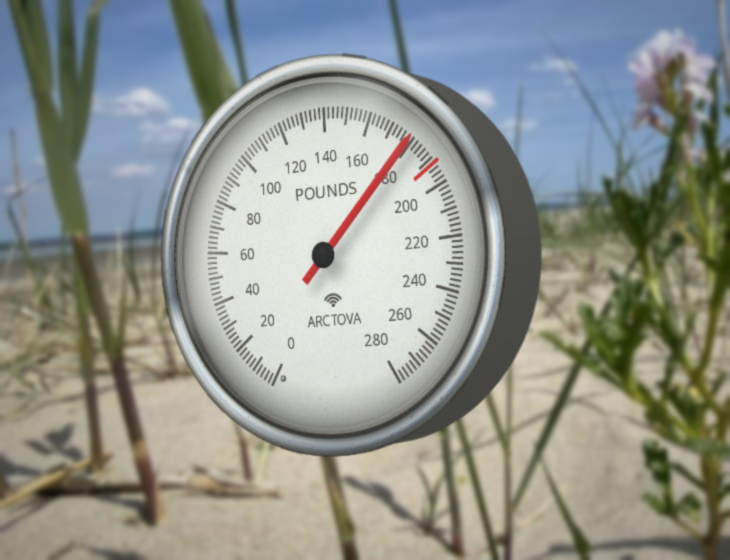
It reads 180; lb
